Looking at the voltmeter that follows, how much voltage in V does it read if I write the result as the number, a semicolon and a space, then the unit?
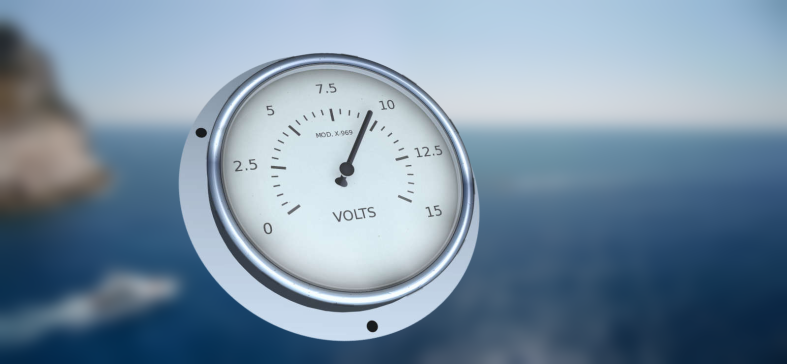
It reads 9.5; V
